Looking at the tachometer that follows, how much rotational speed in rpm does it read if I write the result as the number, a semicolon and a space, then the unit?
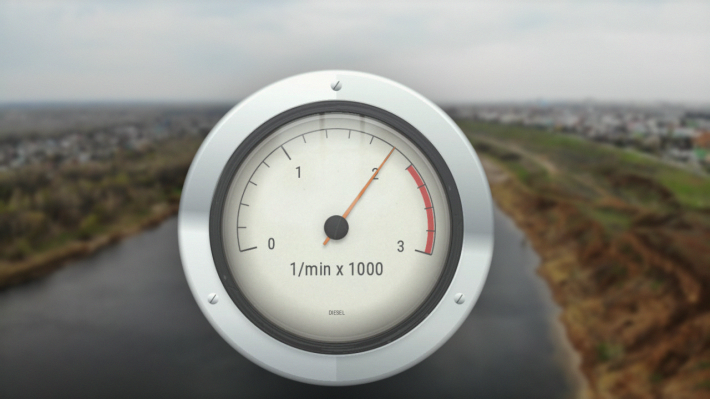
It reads 2000; rpm
